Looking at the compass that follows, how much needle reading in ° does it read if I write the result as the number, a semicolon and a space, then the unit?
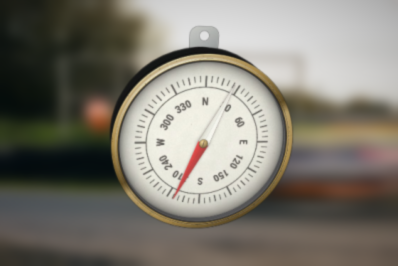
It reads 205; °
